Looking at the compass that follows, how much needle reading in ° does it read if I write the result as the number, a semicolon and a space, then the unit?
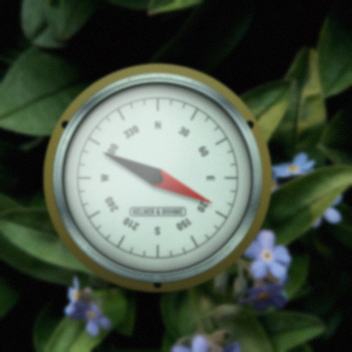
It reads 115; °
